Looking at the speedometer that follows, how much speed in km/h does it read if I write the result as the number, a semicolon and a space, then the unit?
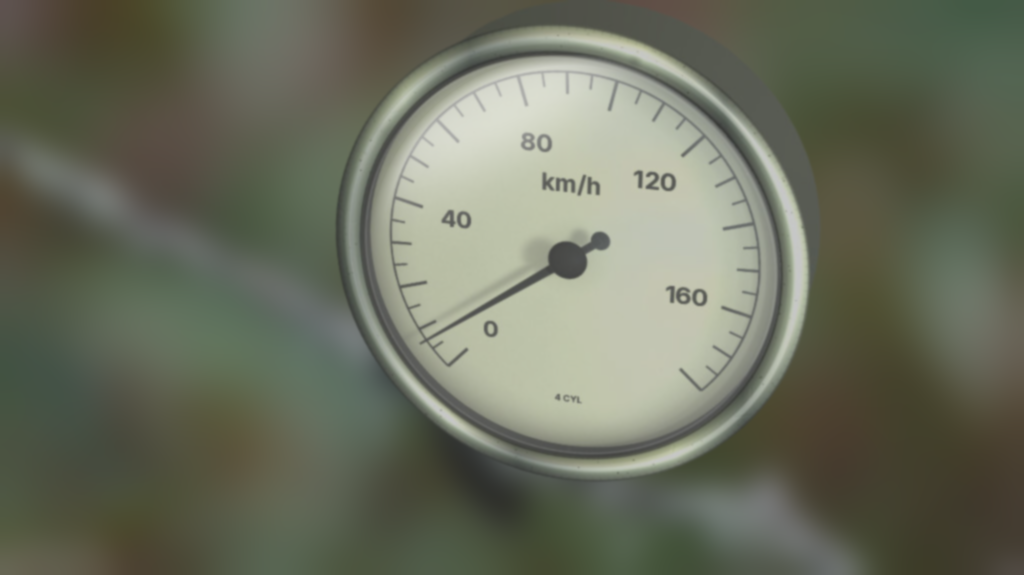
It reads 7.5; km/h
